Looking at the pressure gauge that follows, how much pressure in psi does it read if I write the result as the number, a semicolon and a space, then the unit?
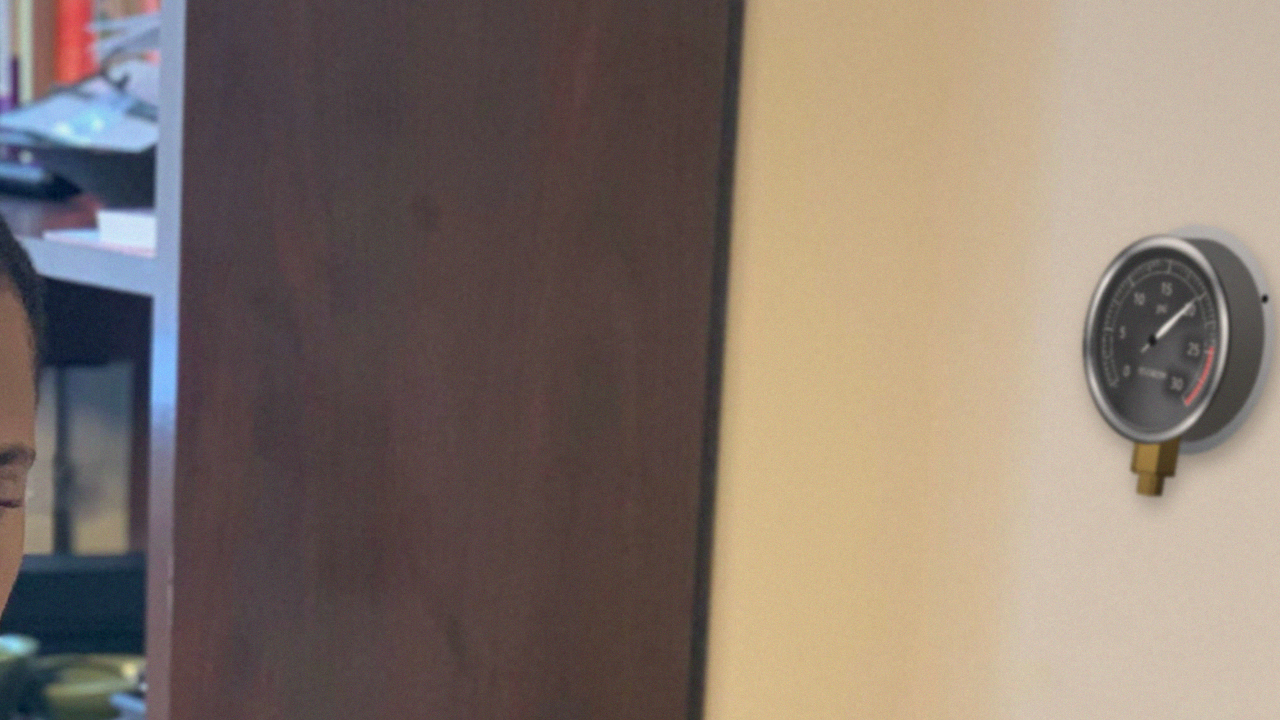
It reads 20; psi
